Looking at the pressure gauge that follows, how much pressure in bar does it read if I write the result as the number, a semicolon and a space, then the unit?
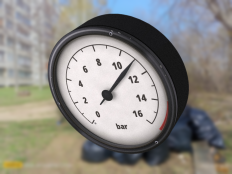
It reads 11; bar
